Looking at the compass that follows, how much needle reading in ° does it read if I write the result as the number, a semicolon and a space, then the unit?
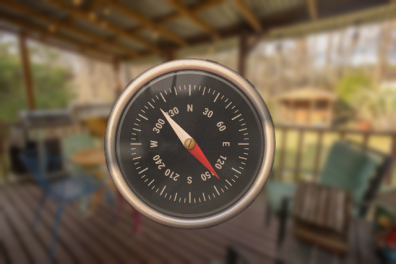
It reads 140; °
